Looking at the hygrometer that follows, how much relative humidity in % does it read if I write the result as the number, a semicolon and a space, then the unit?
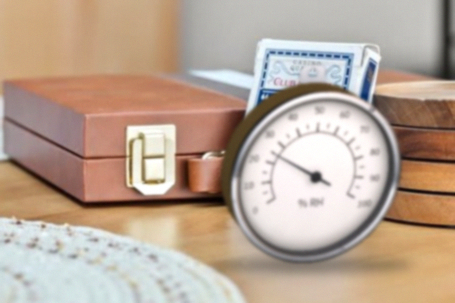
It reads 25; %
